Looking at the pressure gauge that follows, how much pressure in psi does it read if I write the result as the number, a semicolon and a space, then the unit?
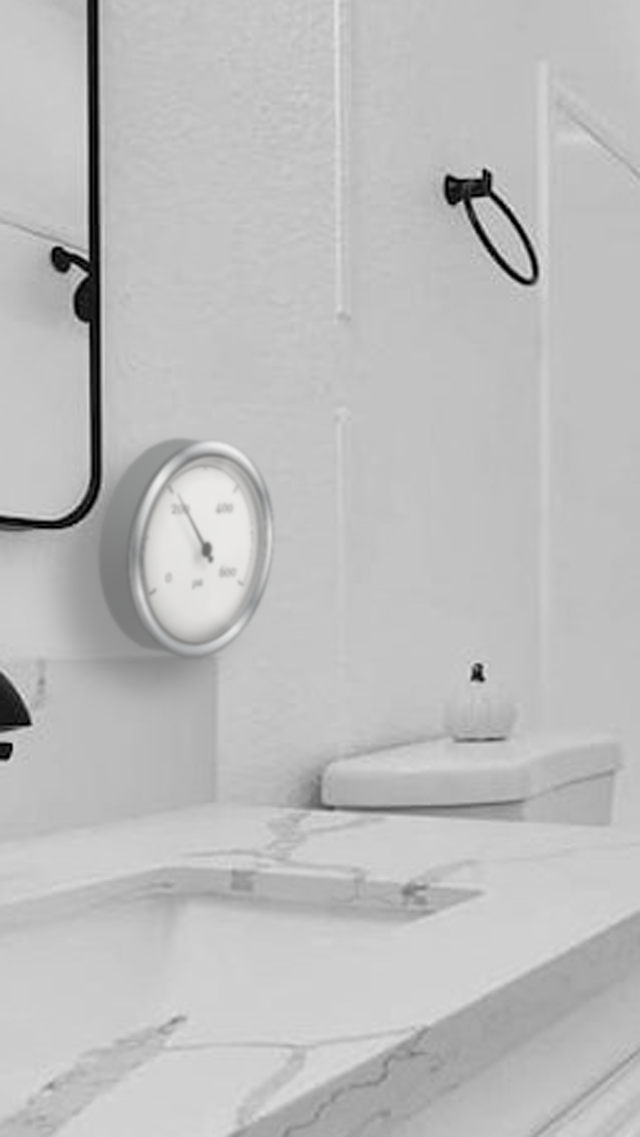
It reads 200; psi
